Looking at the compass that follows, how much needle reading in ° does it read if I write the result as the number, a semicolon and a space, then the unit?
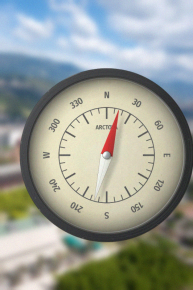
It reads 15; °
